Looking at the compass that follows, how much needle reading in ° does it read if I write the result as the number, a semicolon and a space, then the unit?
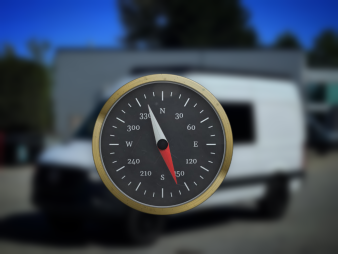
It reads 160; °
